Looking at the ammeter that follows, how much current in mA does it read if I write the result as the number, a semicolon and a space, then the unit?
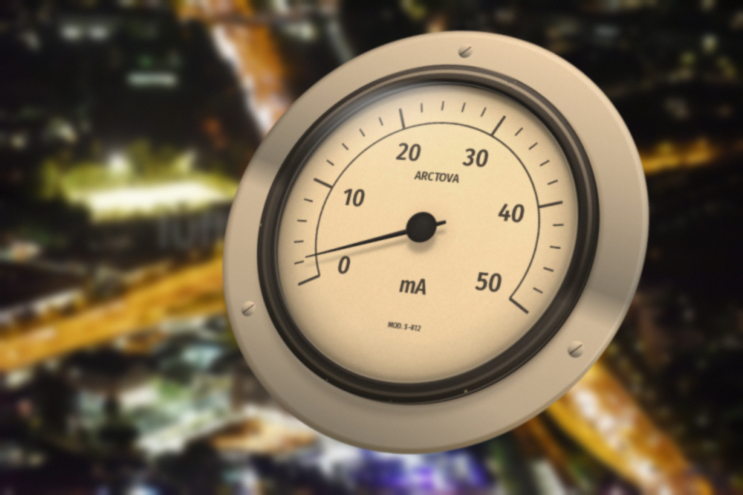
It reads 2; mA
